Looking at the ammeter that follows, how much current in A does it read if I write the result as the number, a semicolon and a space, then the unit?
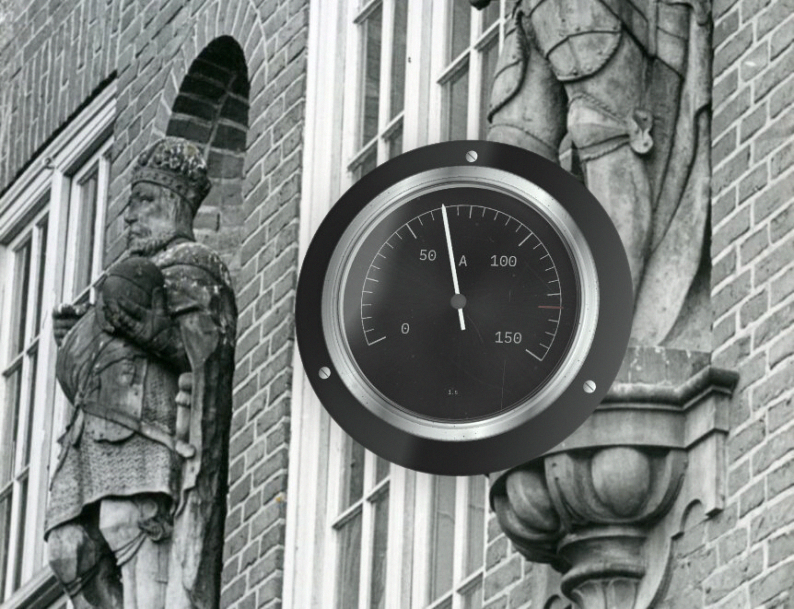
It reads 65; A
